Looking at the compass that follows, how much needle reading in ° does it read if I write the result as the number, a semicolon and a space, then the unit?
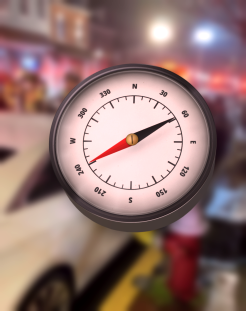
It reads 240; °
